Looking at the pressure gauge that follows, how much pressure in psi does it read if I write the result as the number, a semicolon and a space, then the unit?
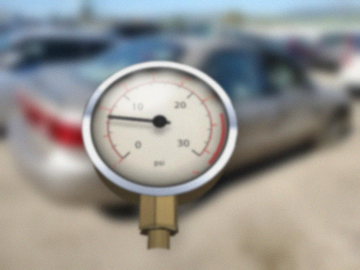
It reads 6; psi
